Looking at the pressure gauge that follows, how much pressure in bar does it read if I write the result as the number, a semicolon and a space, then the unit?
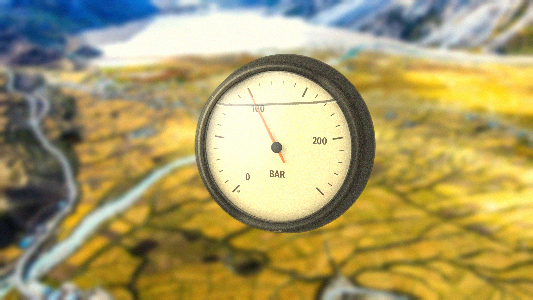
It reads 100; bar
